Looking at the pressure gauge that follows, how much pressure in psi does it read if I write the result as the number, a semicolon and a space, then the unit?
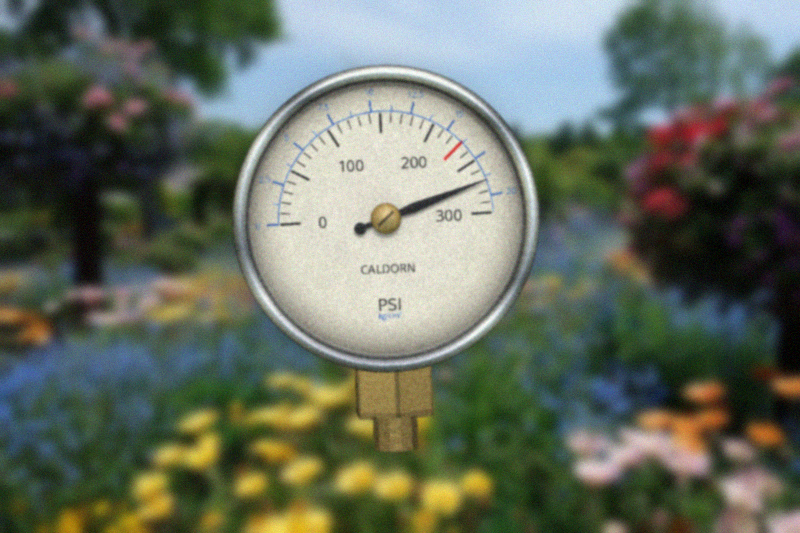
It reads 270; psi
